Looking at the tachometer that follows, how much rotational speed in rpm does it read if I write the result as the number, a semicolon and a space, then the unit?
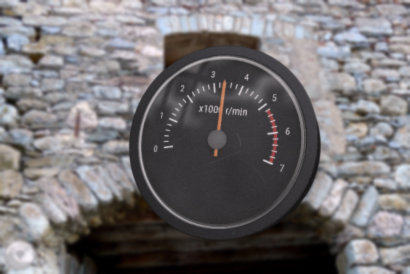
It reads 3400; rpm
